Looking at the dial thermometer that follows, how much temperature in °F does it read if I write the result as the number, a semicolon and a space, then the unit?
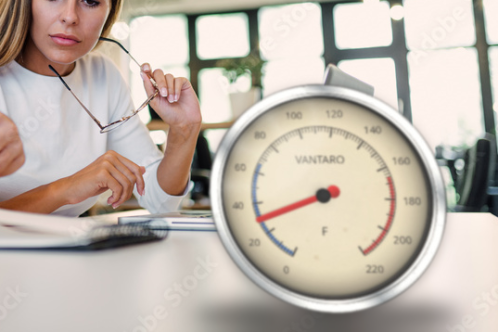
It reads 30; °F
